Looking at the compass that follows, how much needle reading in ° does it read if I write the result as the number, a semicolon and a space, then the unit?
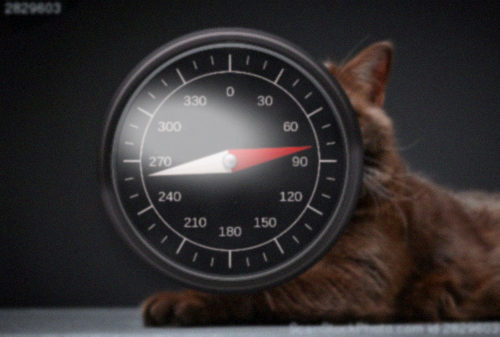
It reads 80; °
